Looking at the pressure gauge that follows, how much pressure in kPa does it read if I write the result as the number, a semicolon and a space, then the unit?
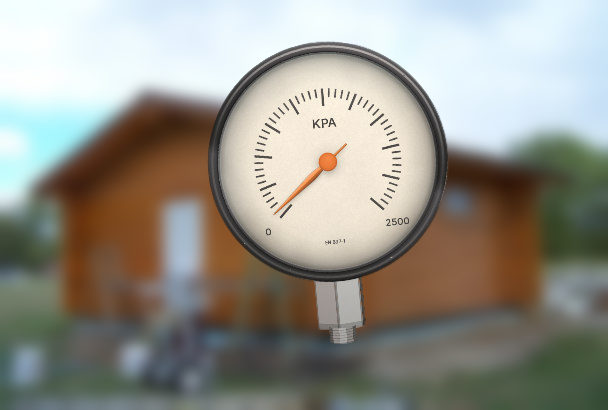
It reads 50; kPa
